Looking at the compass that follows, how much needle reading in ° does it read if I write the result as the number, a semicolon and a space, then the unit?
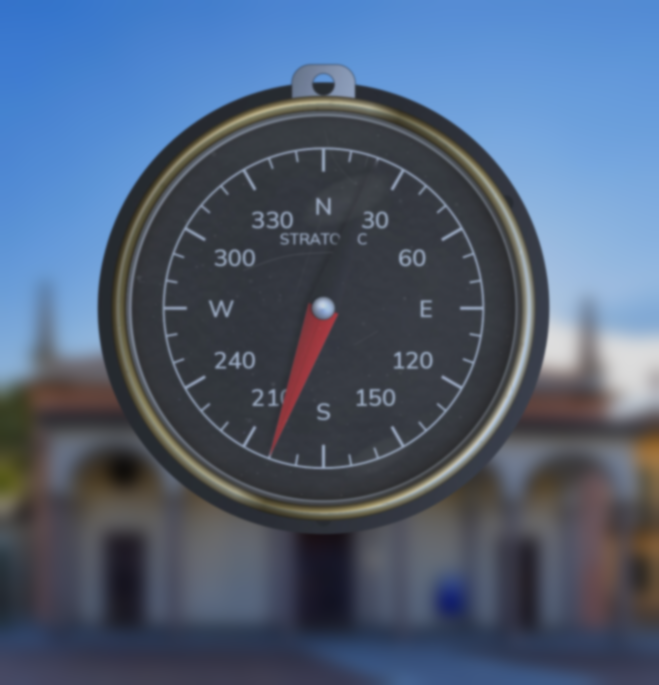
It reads 200; °
